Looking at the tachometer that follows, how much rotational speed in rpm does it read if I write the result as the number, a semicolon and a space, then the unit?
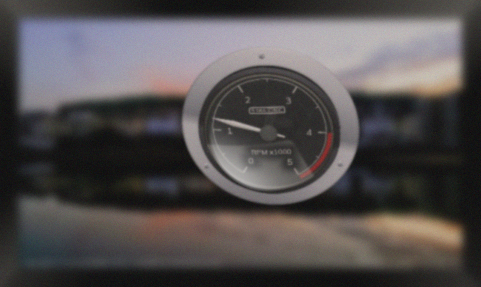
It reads 1250; rpm
